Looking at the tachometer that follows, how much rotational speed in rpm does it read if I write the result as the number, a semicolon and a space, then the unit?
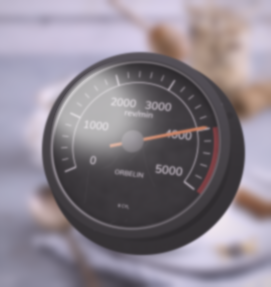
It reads 4000; rpm
